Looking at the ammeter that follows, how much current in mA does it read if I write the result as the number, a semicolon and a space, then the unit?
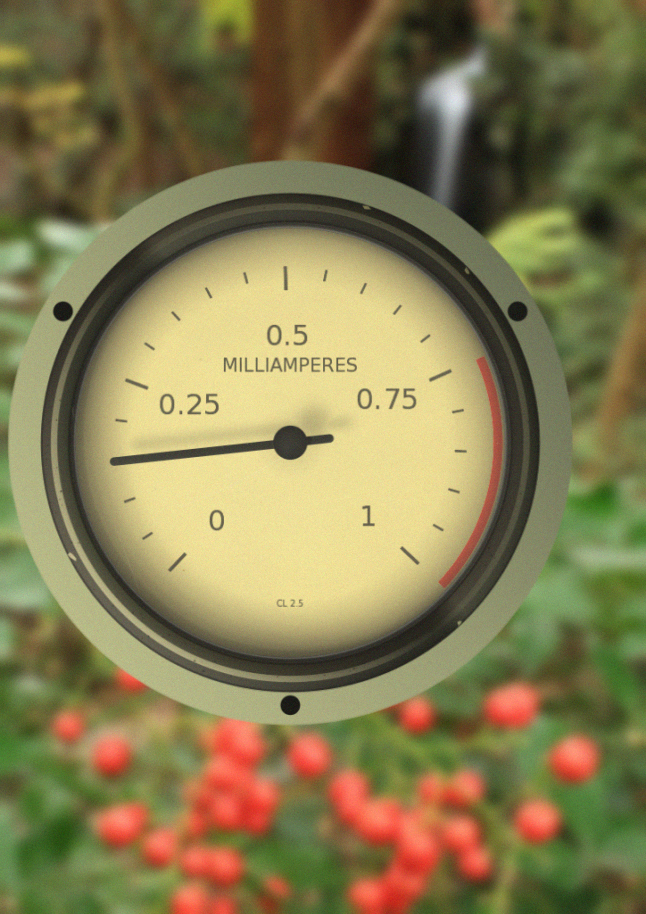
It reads 0.15; mA
